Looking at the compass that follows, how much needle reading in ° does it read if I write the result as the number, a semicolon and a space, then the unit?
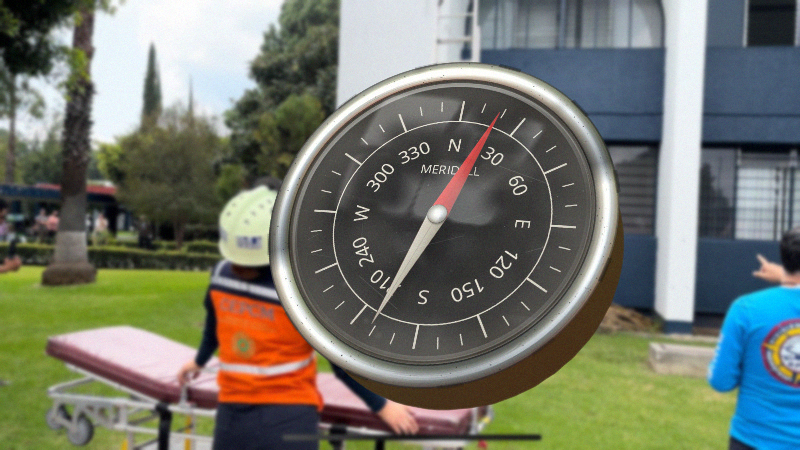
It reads 20; °
